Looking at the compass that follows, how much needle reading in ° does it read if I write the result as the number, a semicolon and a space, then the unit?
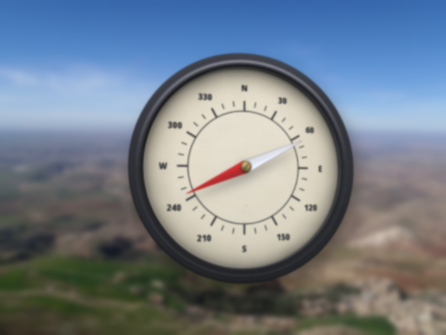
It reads 245; °
